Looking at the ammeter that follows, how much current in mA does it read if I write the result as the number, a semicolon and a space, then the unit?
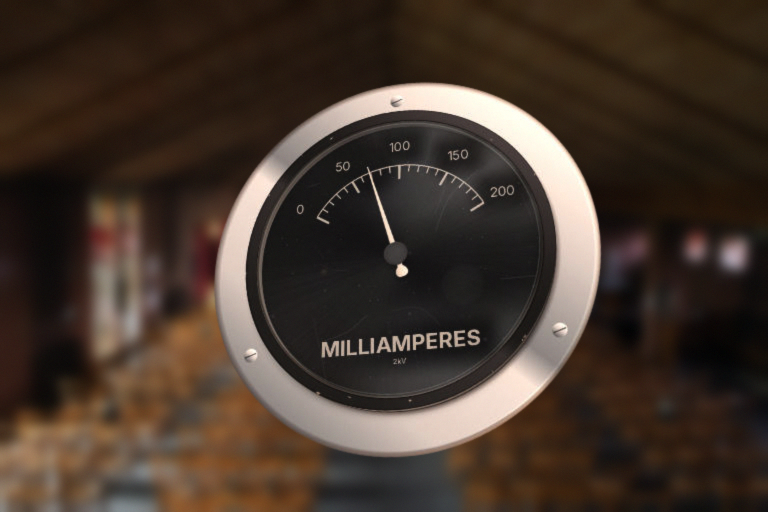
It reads 70; mA
